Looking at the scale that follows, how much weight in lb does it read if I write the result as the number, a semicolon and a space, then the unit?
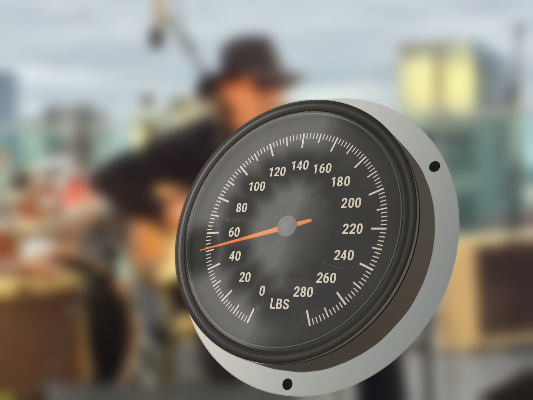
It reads 50; lb
